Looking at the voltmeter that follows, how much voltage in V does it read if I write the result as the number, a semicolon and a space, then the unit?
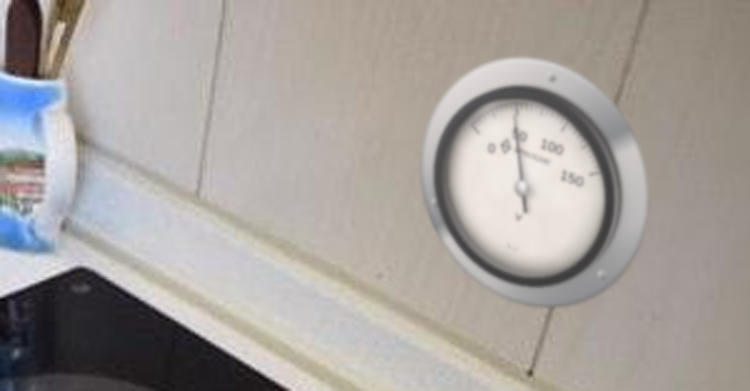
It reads 50; V
